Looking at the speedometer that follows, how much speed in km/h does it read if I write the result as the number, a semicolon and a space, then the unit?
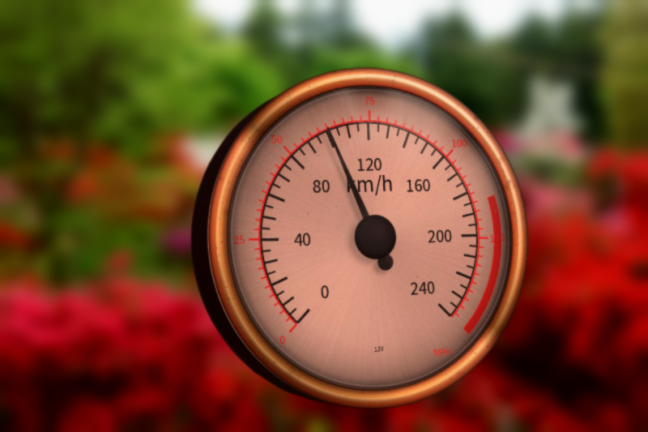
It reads 100; km/h
